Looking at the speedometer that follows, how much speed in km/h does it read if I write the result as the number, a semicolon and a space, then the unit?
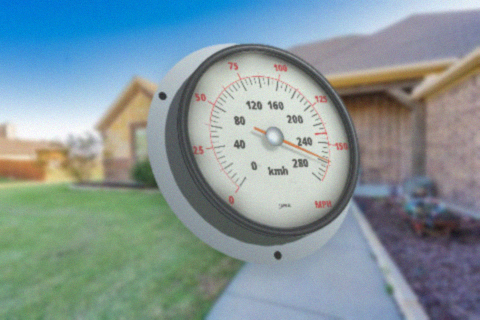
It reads 260; km/h
